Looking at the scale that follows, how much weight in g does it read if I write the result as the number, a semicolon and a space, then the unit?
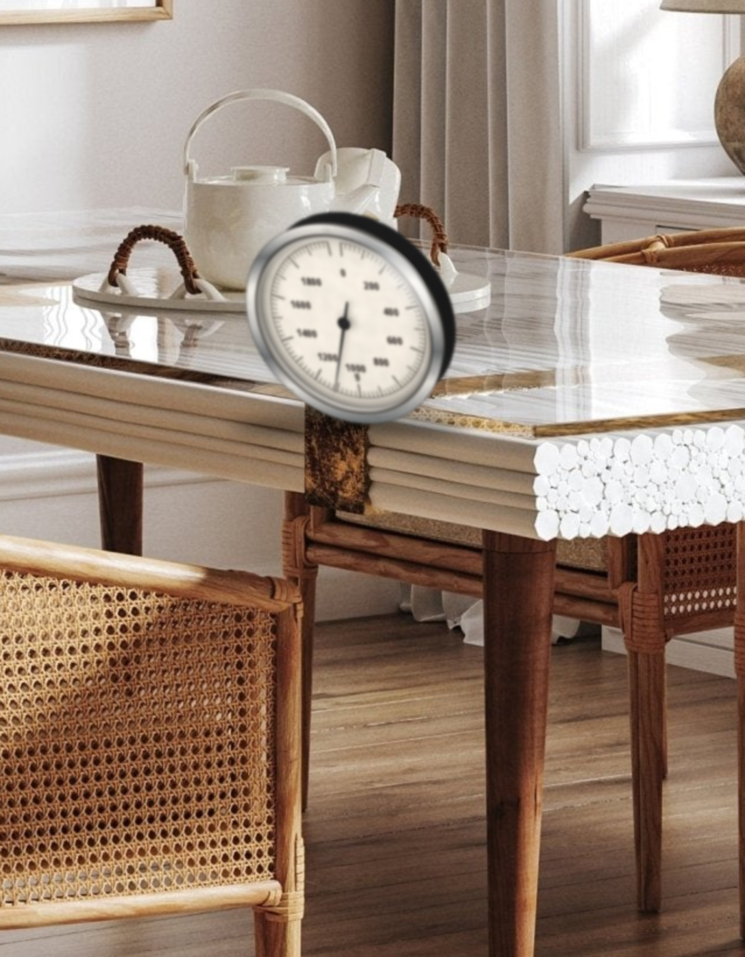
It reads 1100; g
